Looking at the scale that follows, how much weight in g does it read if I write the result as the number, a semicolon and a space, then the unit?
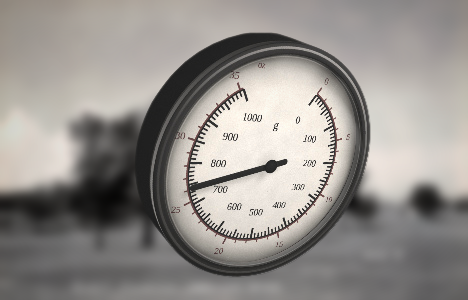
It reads 750; g
